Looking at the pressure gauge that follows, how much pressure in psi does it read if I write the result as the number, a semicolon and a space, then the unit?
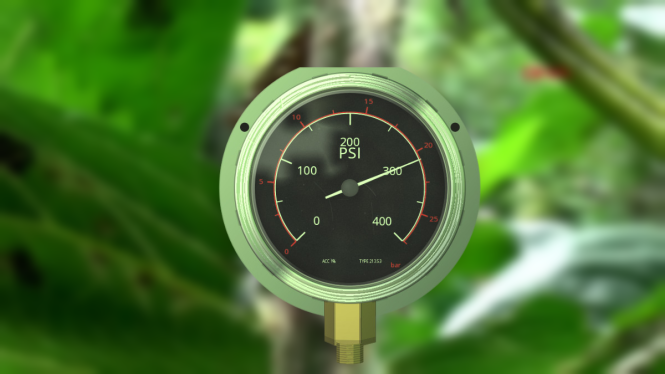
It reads 300; psi
